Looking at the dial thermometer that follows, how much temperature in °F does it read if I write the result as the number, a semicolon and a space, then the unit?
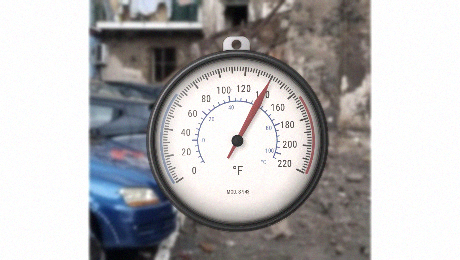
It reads 140; °F
